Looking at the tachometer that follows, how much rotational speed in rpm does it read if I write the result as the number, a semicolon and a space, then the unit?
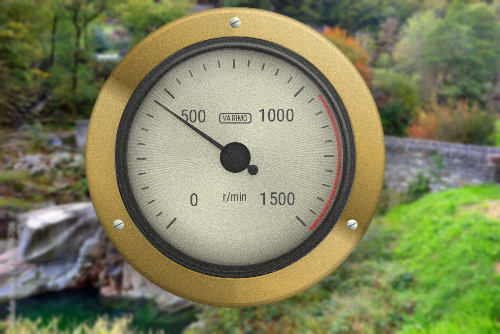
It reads 450; rpm
